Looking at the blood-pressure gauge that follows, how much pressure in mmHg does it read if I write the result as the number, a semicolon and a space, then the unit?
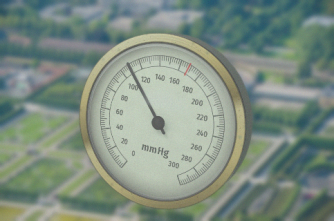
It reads 110; mmHg
